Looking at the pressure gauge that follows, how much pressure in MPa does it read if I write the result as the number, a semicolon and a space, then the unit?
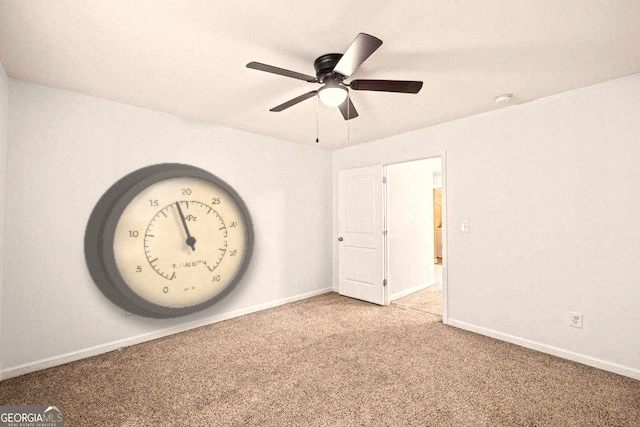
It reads 18; MPa
